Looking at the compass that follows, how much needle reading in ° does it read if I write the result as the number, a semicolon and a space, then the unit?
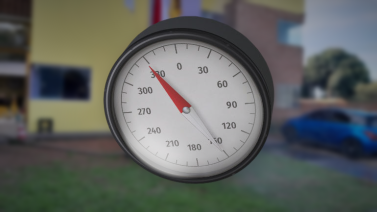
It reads 330; °
